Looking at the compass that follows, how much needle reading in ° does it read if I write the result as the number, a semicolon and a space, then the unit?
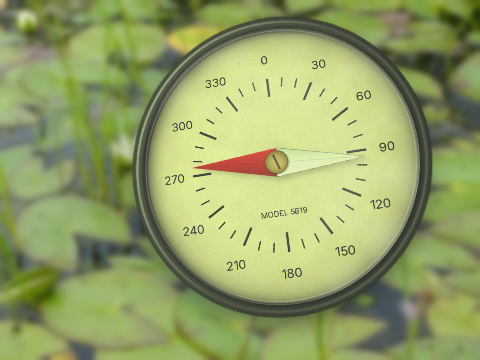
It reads 275; °
